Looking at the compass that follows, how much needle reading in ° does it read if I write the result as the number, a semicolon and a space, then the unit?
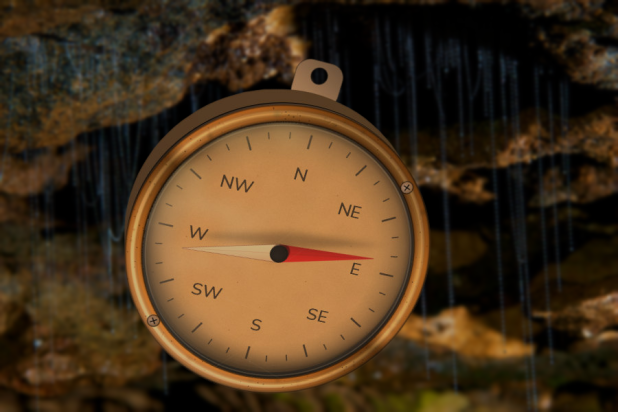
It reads 80; °
